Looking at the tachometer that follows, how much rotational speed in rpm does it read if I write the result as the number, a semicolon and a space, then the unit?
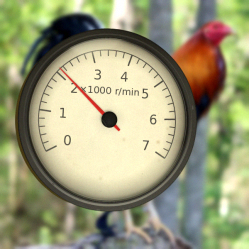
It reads 2100; rpm
